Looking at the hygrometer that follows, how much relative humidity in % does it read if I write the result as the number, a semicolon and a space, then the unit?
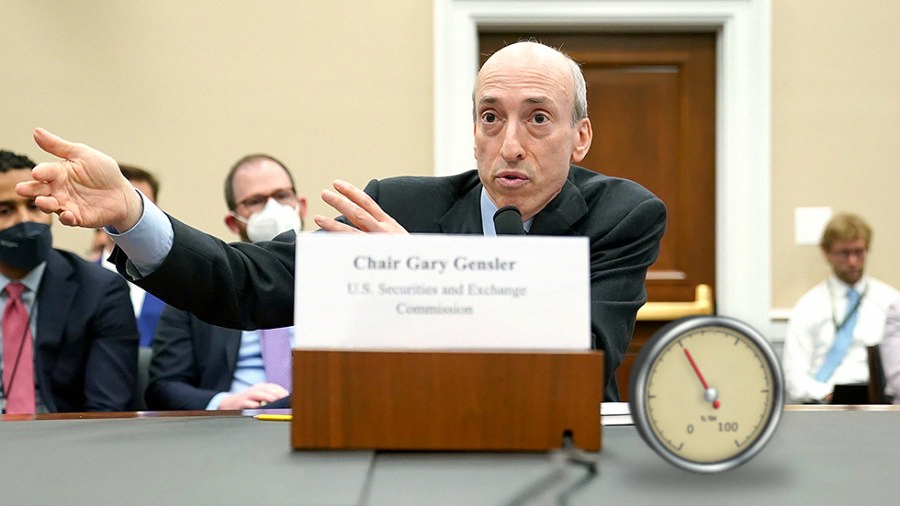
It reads 40; %
